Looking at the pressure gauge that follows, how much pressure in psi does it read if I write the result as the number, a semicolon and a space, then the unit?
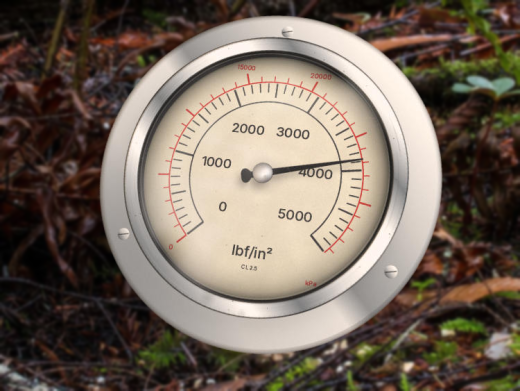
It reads 3900; psi
